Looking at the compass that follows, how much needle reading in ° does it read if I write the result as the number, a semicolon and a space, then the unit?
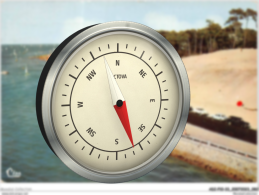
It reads 160; °
